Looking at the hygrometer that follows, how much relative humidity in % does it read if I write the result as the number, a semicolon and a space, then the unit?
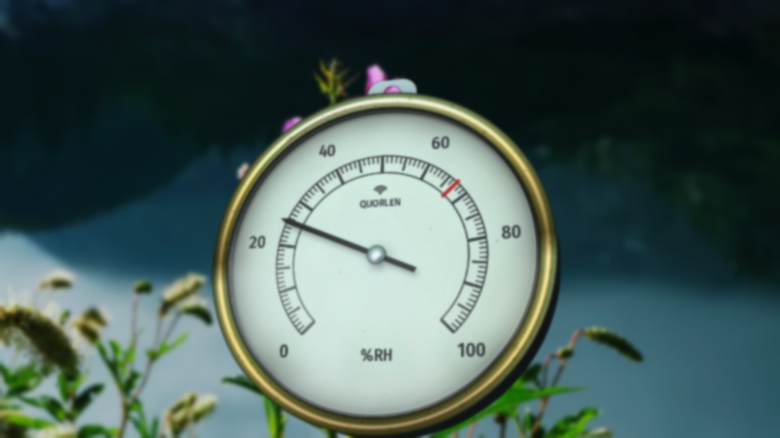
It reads 25; %
